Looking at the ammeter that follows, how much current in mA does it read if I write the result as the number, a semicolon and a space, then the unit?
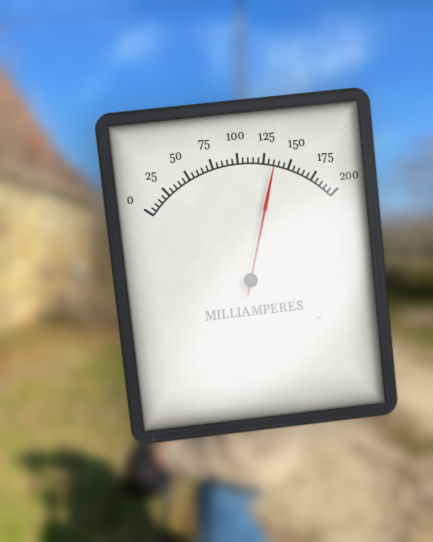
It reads 135; mA
